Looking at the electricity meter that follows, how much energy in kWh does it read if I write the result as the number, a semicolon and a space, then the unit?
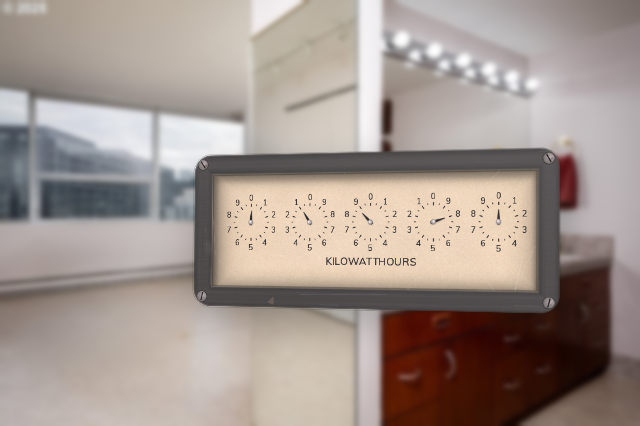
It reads 880; kWh
